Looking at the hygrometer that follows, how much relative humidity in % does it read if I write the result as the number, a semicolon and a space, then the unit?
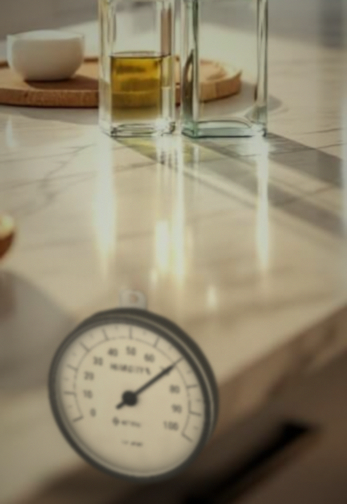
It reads 70; %
